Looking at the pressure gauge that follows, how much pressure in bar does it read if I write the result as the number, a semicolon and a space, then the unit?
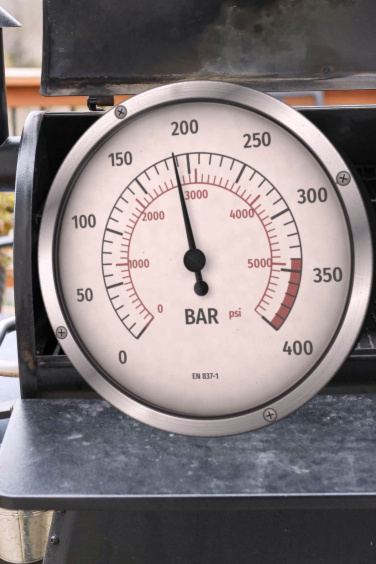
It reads 190; bar
